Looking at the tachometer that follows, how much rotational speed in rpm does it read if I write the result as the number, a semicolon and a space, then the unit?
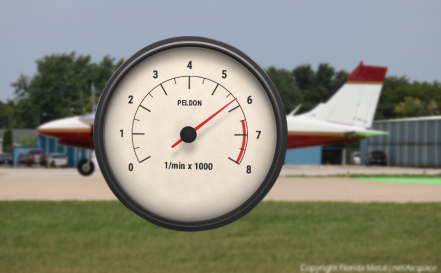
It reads 5750; rpm
